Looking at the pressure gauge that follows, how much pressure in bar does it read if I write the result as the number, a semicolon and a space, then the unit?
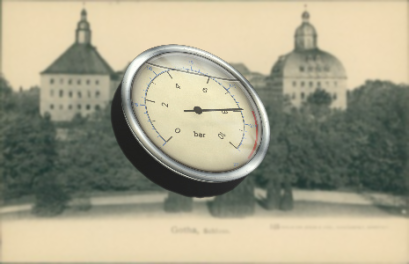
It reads 8; bar
